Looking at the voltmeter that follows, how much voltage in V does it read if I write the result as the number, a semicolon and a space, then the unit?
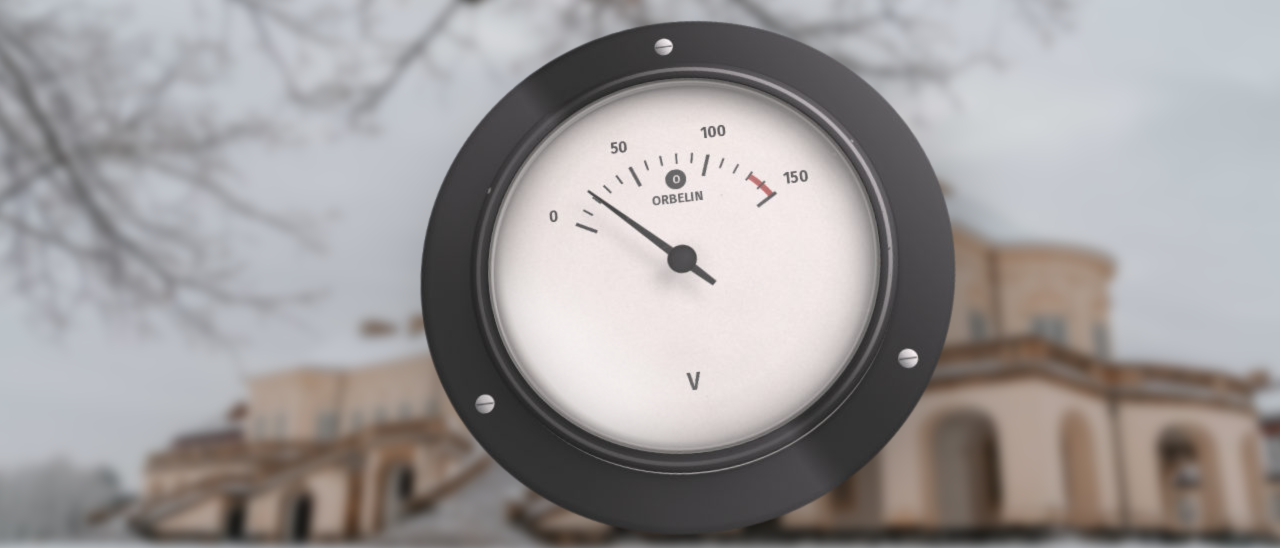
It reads 20; V
